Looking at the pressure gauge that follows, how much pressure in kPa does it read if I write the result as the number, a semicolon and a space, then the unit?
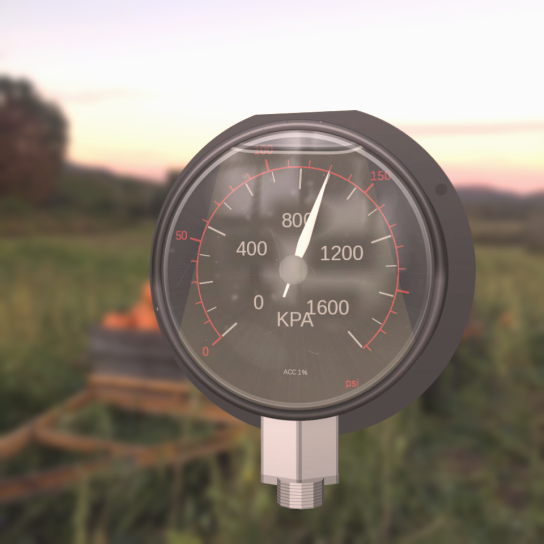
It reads 900; kPa
